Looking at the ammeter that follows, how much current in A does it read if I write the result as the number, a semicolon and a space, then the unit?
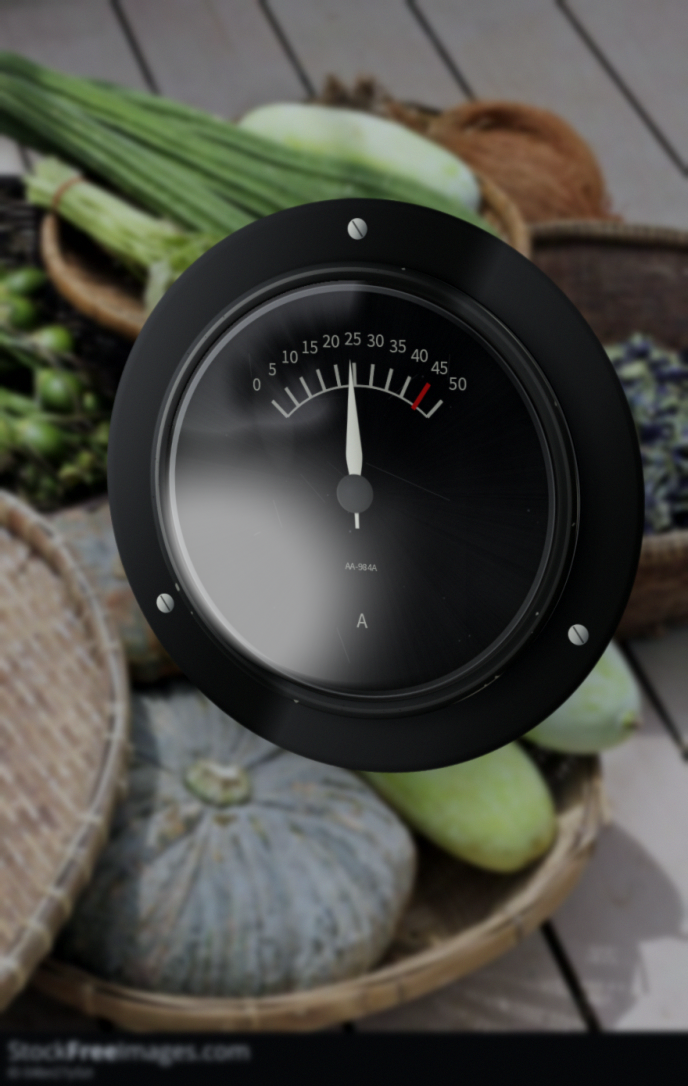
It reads 25; A
